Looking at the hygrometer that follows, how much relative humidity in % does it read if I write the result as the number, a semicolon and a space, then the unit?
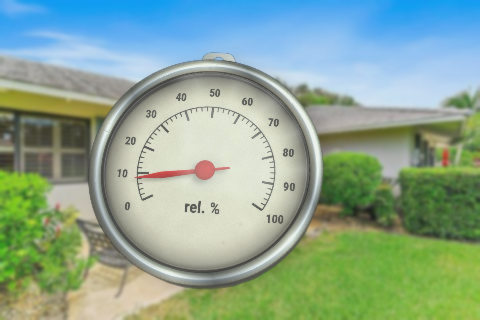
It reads 8; %
